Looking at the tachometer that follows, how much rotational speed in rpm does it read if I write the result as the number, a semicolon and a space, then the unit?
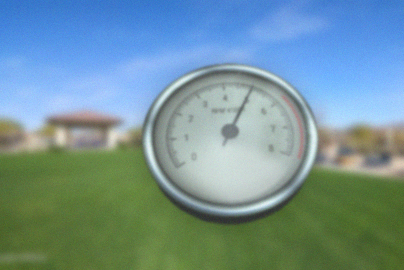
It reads 5000; rpm
